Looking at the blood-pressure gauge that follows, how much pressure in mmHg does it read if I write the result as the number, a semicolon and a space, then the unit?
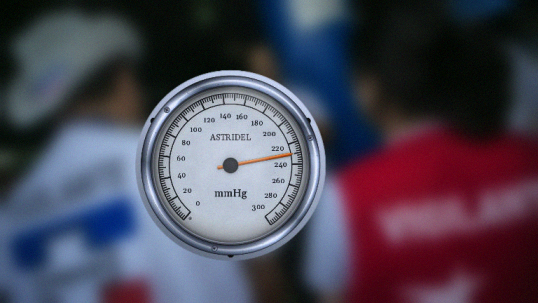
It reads 230; mmHg
